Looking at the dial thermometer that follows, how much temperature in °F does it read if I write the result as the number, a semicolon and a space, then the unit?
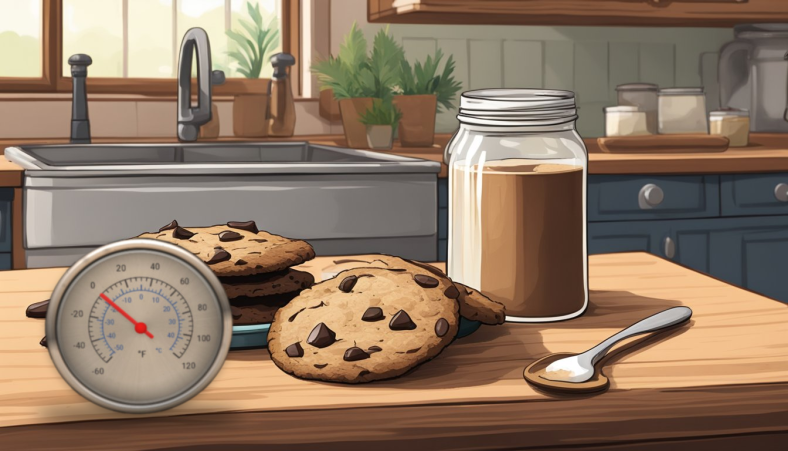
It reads 0; °F
